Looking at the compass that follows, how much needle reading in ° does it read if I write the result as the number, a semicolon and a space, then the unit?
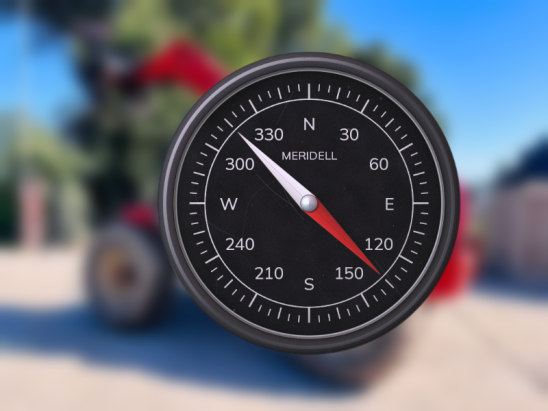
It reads 135; °
